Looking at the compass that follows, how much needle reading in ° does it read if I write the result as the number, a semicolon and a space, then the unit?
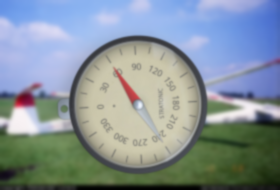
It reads 60; °
